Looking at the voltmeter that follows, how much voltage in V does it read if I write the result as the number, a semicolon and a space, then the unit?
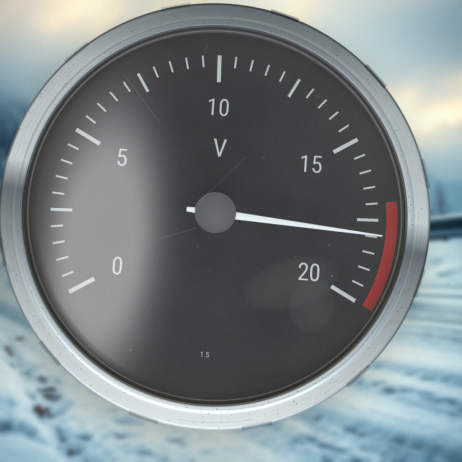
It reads 18; V
